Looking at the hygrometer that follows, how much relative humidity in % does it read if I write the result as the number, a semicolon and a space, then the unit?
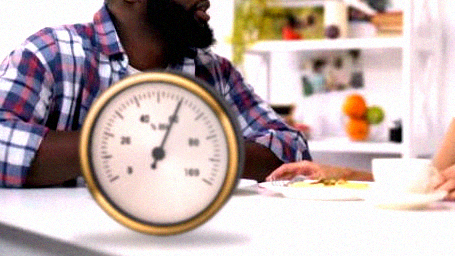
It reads 60; %
